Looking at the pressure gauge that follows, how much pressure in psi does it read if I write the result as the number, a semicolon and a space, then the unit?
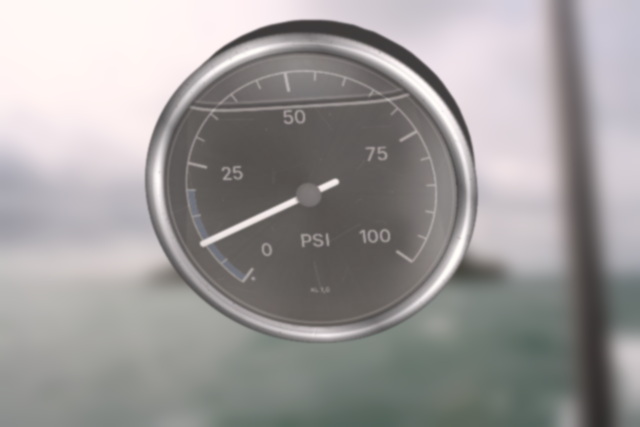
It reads 10; psi
